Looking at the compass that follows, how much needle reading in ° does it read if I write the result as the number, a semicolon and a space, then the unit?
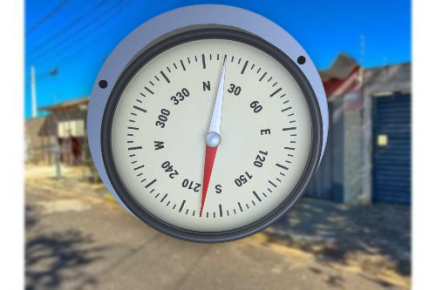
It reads 195; °
